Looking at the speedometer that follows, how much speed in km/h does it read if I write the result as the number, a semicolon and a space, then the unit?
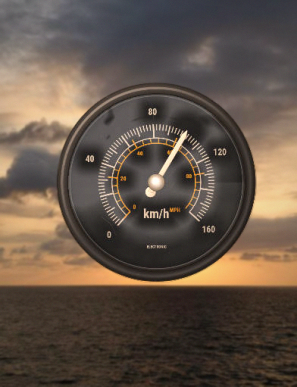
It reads 100; km/h
